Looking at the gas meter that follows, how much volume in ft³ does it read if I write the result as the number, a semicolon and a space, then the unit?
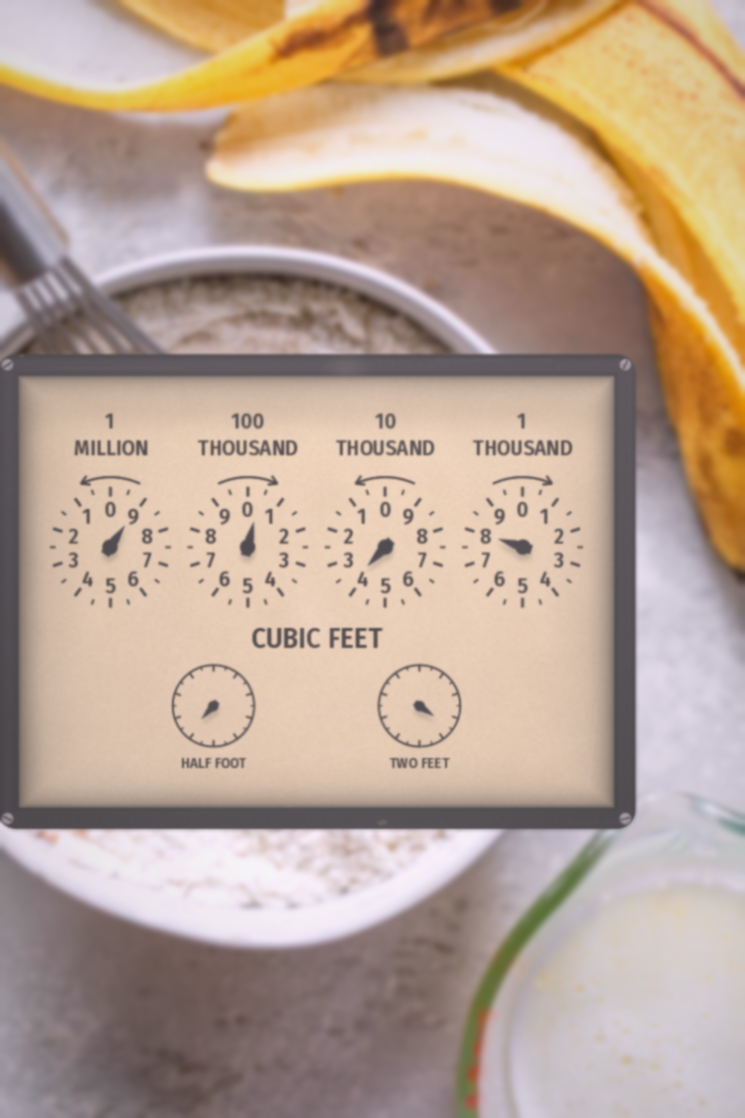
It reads 903800; ft³
